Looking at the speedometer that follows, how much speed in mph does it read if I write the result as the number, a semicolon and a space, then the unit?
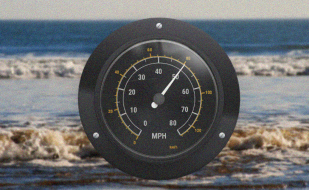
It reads 50; mph
